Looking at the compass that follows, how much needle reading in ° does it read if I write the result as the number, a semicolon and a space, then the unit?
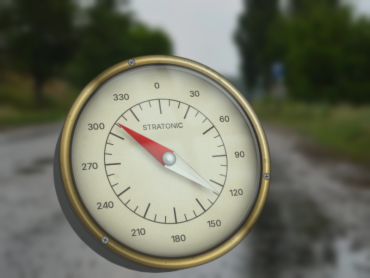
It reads 310; °
